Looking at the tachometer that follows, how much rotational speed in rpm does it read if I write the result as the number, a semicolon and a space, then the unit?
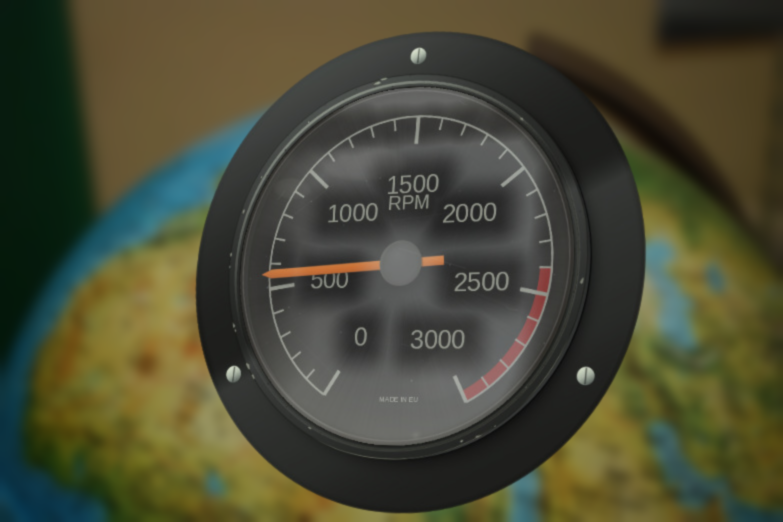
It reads 550; rpm
